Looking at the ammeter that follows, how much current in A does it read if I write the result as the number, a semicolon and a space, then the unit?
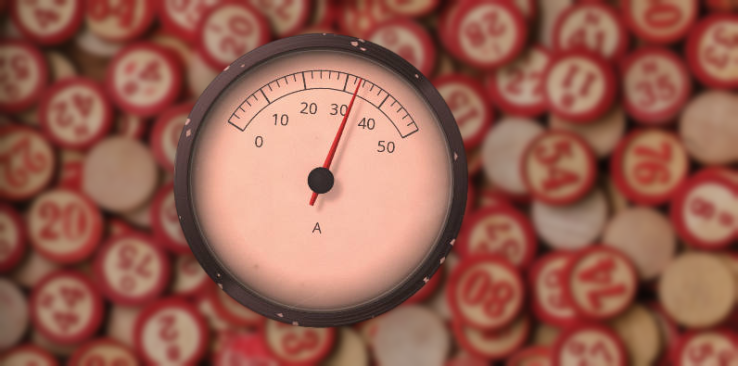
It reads 33; A
